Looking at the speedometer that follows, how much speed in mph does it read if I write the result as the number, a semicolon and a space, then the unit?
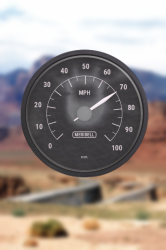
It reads 70; mph
